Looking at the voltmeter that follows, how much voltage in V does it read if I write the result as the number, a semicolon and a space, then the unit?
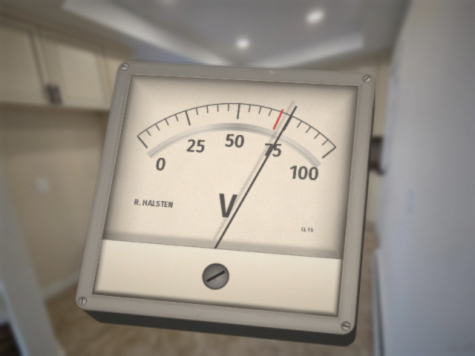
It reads 75; V
